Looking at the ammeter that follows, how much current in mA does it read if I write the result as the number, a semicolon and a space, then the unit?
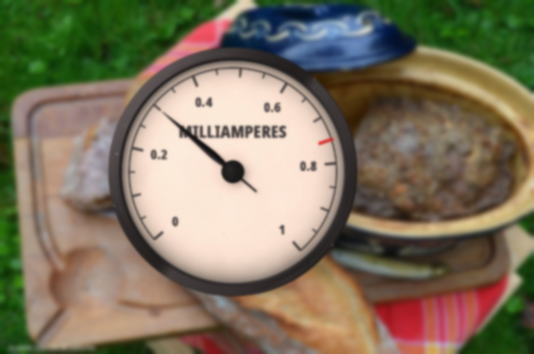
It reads 0.3; mA
